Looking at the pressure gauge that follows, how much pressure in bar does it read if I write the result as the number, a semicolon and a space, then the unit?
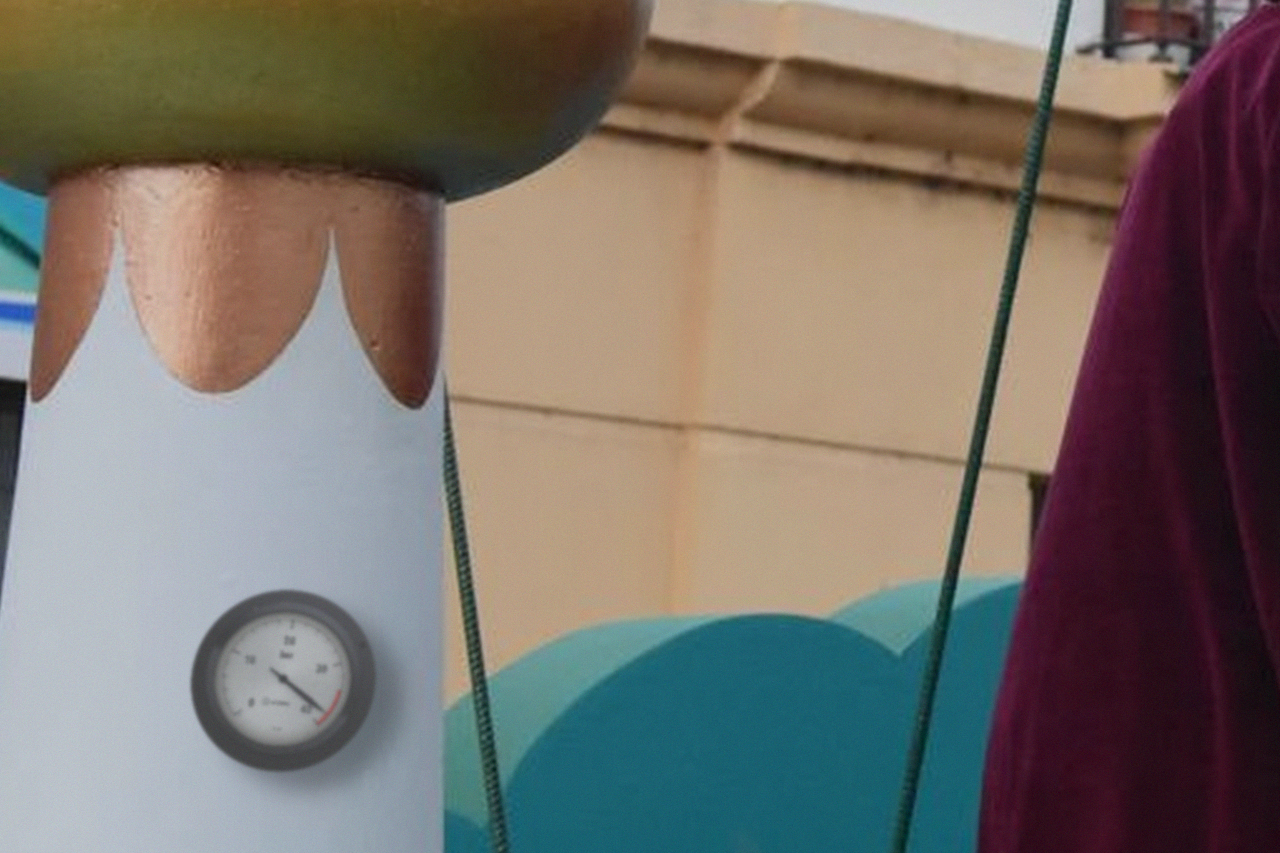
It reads 38; bar
